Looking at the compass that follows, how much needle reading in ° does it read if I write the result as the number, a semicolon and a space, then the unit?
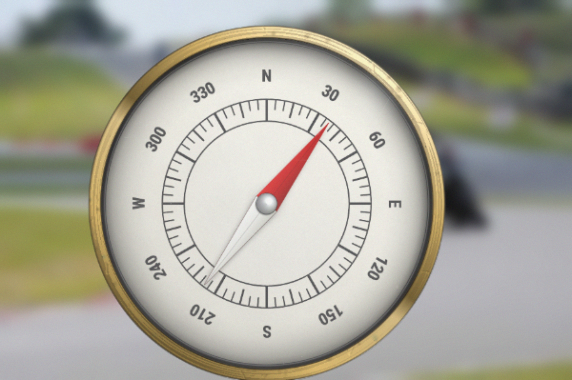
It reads 37.5; °
